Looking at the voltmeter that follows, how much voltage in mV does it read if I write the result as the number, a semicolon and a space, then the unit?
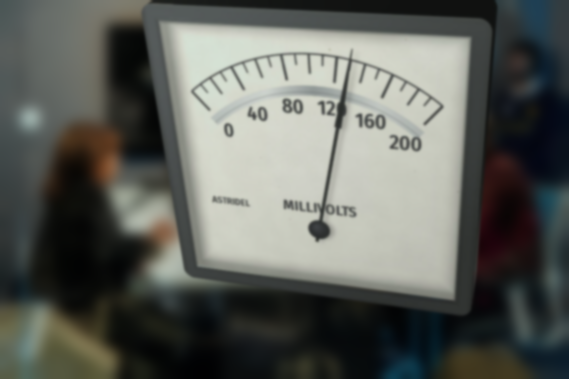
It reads 130; mV
